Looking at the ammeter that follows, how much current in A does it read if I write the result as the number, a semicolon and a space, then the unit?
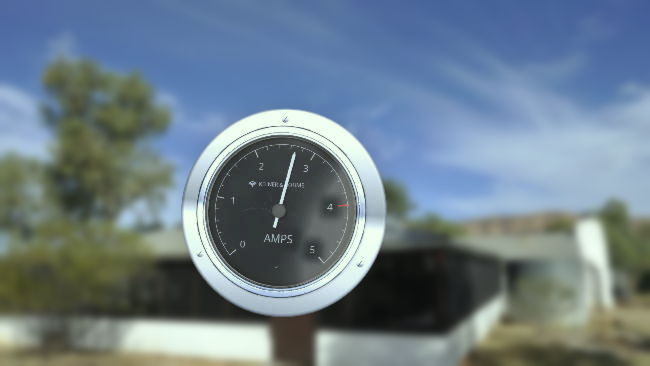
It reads 2.7; A
